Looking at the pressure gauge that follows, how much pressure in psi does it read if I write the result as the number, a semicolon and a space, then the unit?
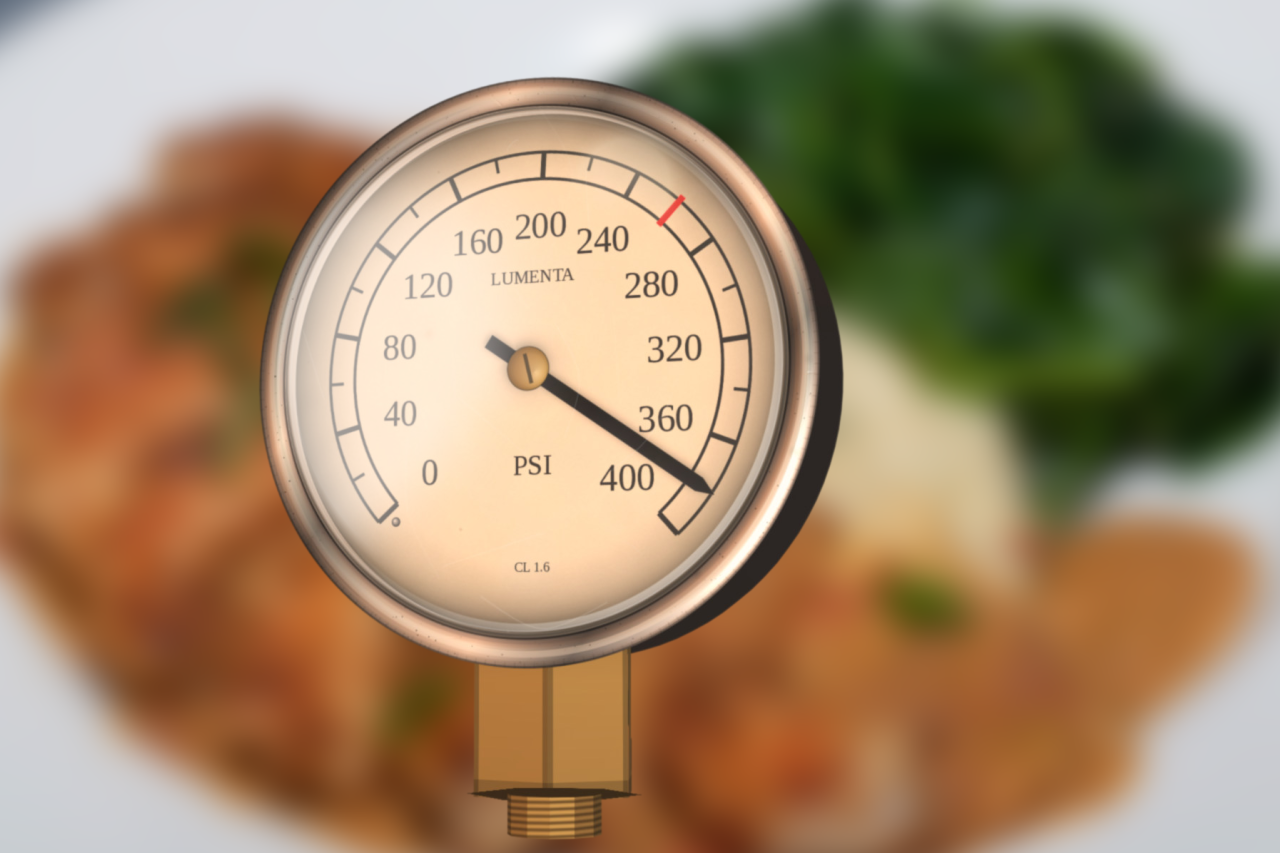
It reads 380; psi
